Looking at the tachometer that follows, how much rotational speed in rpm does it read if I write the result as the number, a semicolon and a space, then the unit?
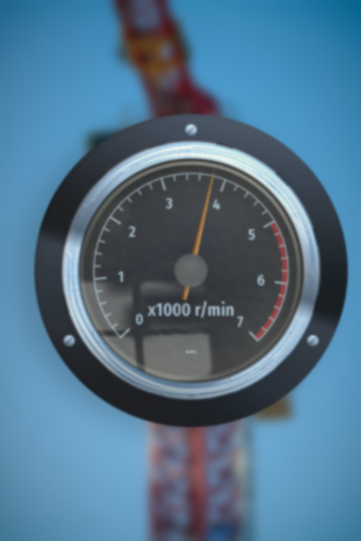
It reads 3800; rpm
